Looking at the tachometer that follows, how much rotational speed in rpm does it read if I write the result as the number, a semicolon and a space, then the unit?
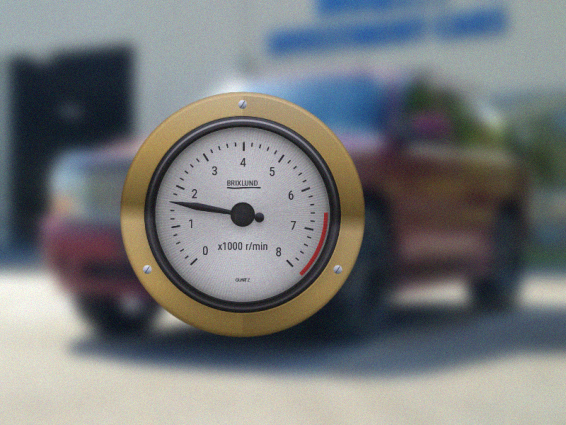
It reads 1600; rpm
